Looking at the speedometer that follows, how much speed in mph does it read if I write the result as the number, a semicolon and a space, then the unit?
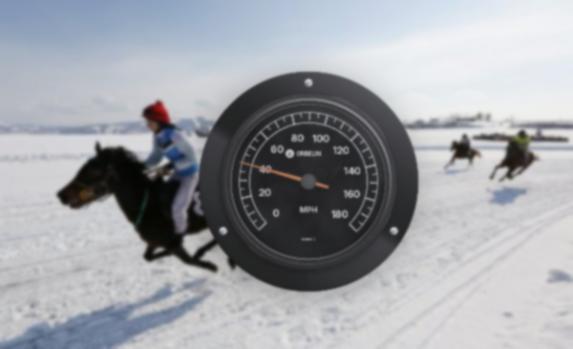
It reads 40; mph
